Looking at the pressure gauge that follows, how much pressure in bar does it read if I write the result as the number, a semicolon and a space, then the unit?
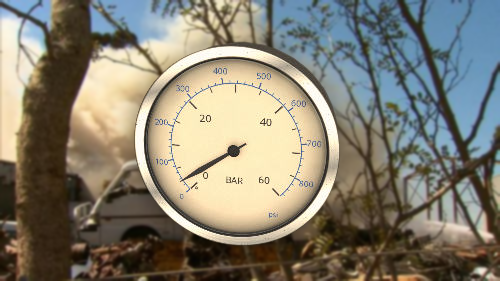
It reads 2.5; bar
